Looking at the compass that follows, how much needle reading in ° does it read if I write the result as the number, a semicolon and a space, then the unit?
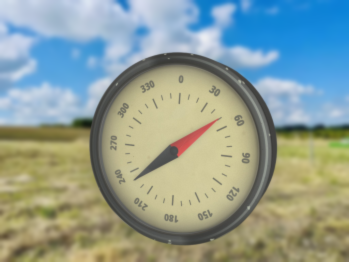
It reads 50; °
